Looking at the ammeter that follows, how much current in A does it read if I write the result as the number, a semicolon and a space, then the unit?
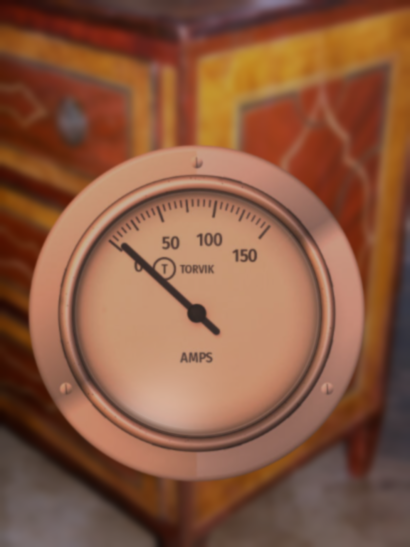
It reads 5; A
